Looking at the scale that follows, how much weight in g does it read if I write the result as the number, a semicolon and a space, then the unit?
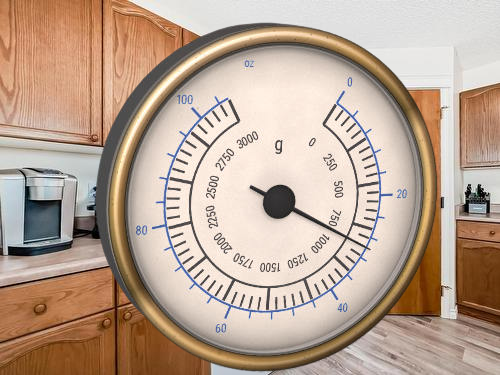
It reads 850; g
